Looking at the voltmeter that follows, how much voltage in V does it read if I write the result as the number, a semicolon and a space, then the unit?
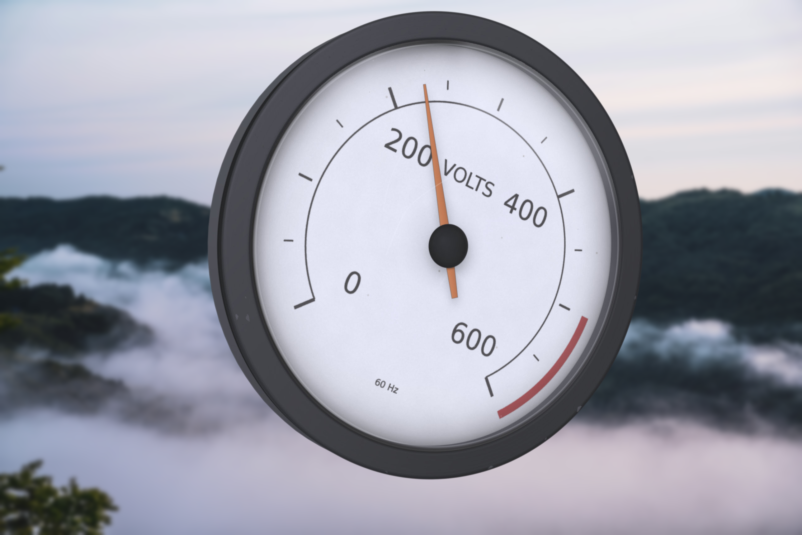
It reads 225; V
